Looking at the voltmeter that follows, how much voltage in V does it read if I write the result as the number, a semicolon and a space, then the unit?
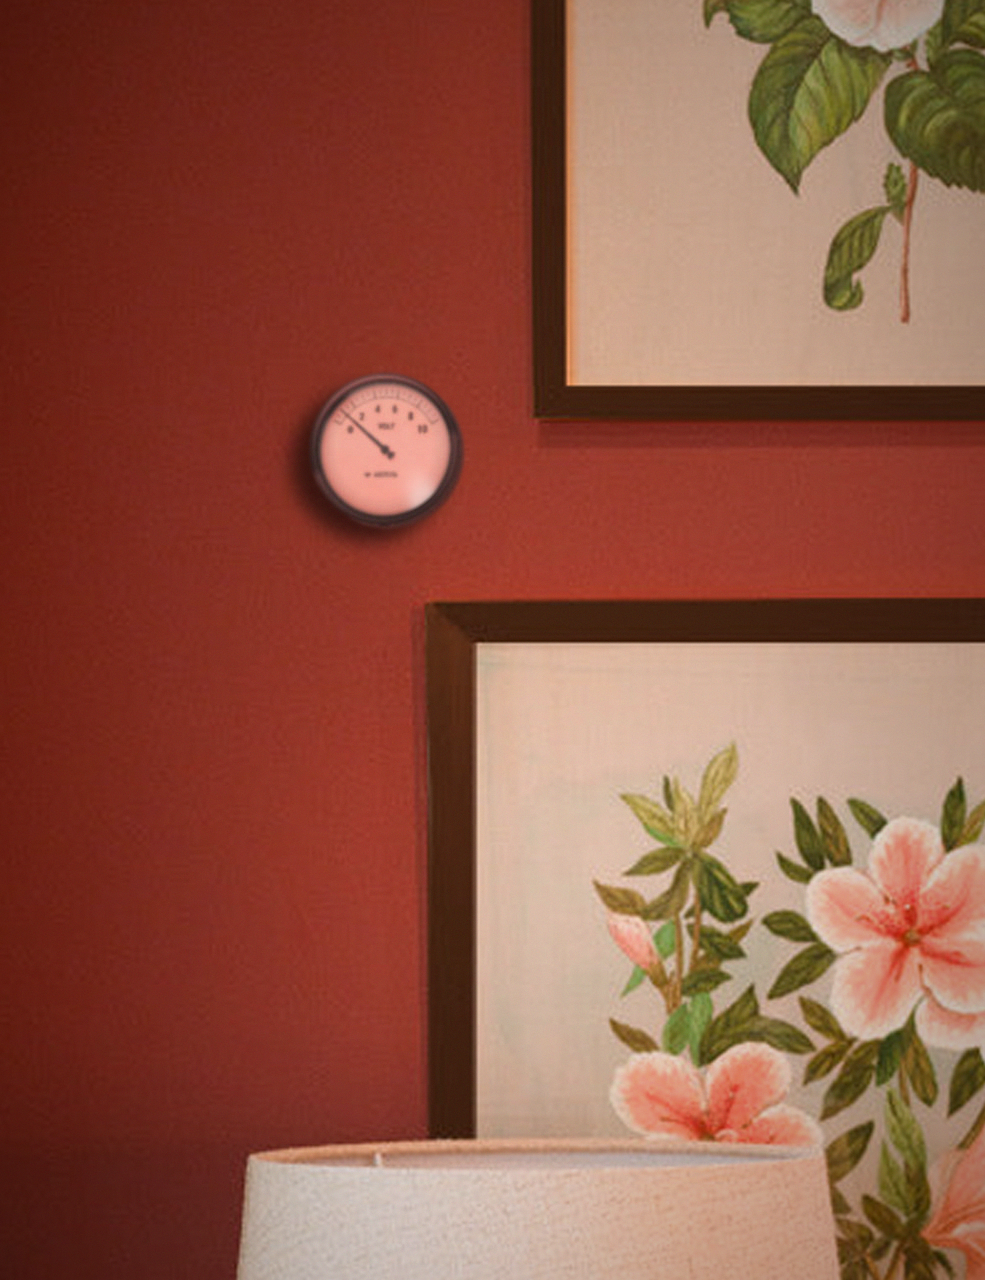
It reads 1; V
